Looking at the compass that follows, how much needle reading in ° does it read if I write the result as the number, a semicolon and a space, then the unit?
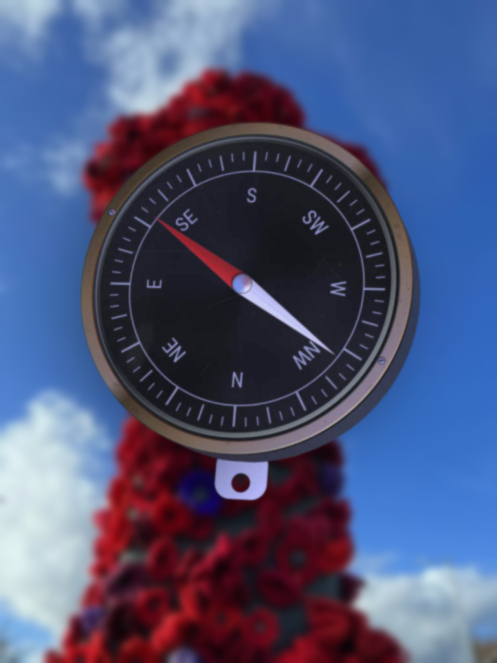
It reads 125; °
